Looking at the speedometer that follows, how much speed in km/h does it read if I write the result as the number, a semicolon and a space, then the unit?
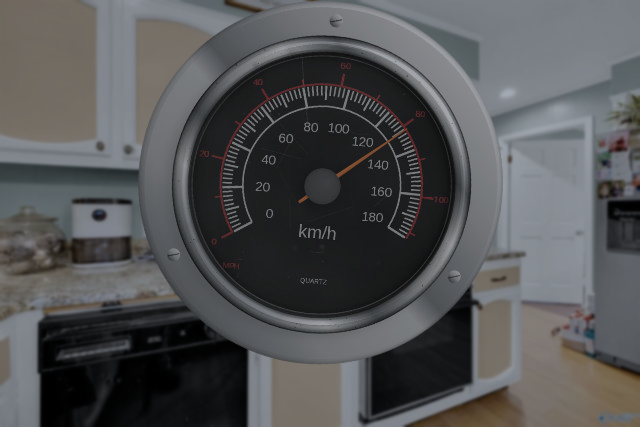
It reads 130; km/h
